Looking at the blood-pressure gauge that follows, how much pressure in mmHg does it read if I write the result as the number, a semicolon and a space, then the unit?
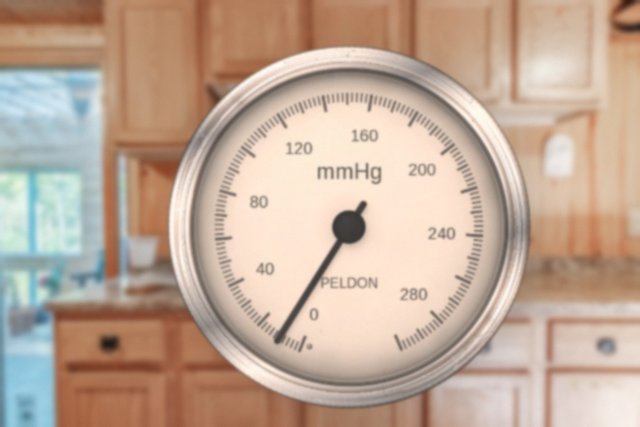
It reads 10; mmHg
